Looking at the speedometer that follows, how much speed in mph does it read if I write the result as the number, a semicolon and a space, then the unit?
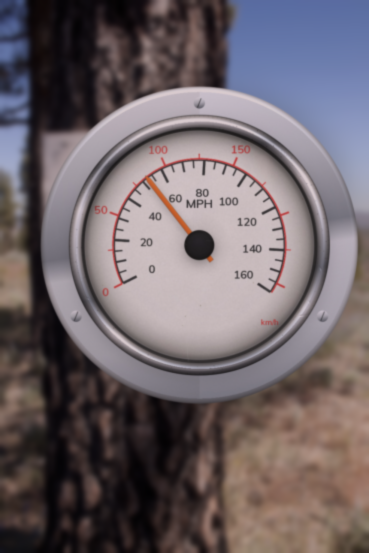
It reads 52.5; mph
